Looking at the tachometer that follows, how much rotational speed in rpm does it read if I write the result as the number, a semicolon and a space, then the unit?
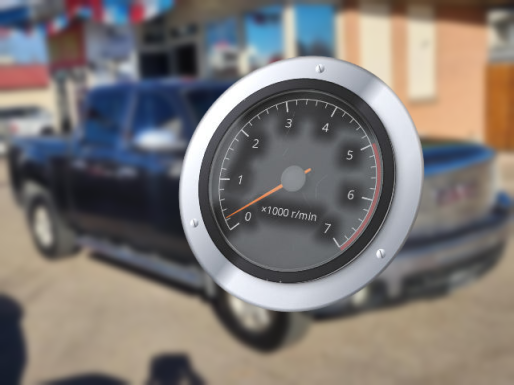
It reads 200; rpm
